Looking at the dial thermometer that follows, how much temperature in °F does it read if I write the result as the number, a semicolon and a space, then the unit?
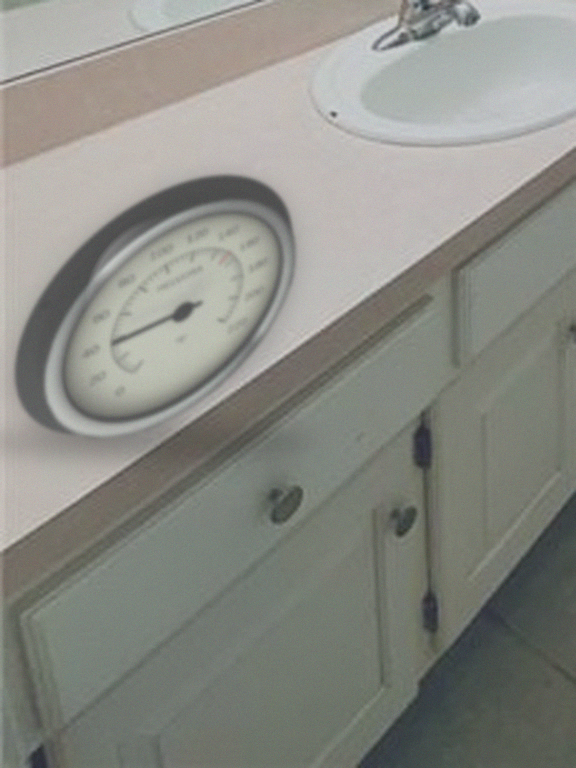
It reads 40; °F
